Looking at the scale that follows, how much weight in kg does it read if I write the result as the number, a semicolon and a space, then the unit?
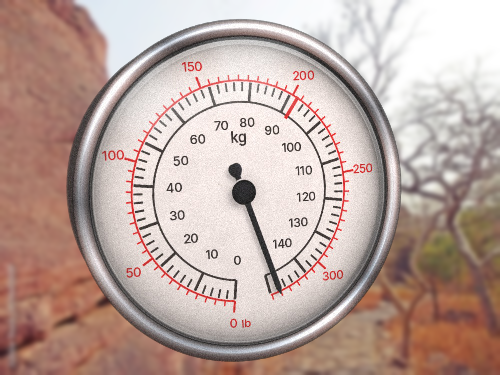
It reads 148; kg
